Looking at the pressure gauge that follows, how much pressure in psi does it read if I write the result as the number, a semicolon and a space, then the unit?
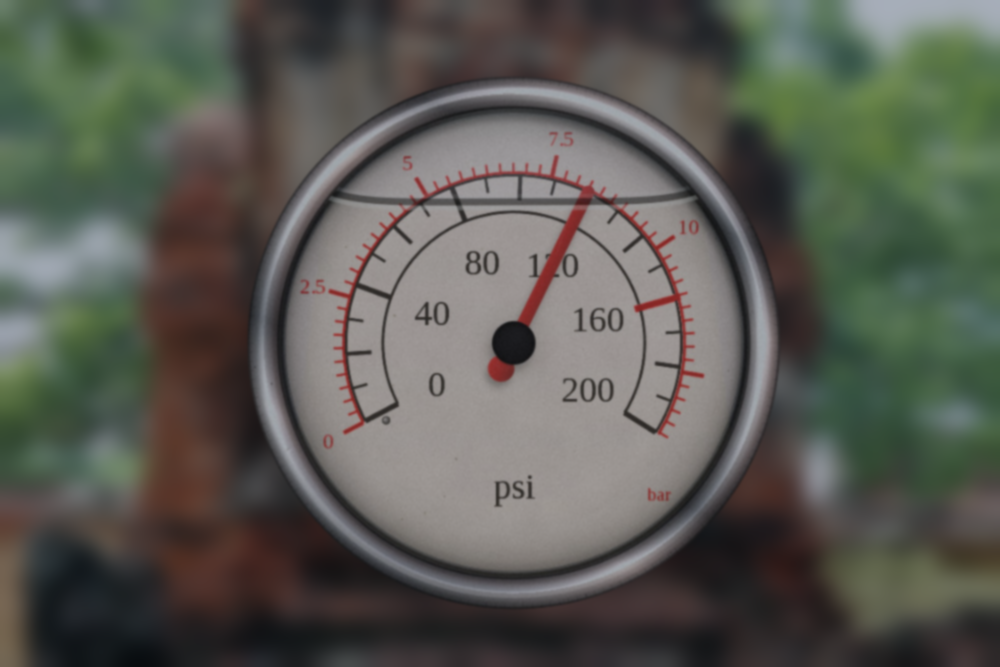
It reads 120; psi
